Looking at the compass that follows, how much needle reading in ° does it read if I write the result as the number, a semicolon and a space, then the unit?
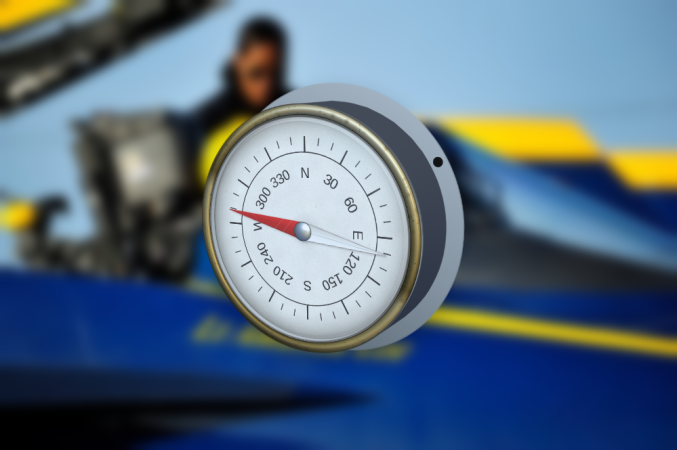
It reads 280; °
